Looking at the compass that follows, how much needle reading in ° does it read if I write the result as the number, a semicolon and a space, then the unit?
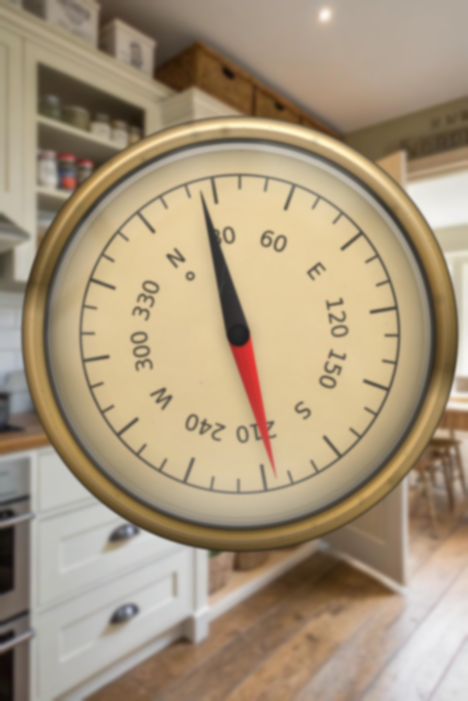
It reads 205; °
